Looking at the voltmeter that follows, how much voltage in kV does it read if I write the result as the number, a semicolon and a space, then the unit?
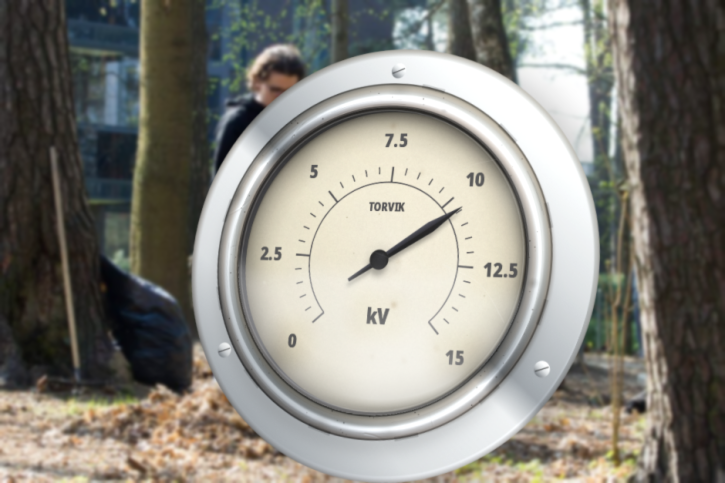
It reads 10.5; kV
